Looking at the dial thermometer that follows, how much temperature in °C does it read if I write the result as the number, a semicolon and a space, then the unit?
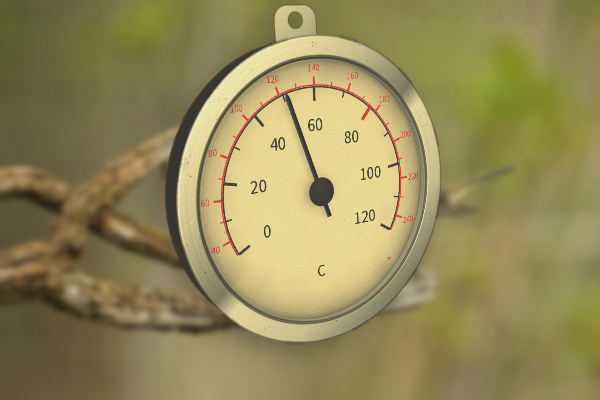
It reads 50; °C
